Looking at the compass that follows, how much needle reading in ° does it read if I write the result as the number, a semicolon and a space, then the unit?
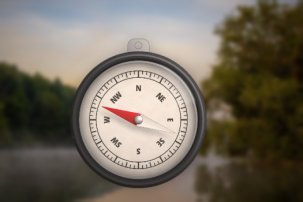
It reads 290; °
